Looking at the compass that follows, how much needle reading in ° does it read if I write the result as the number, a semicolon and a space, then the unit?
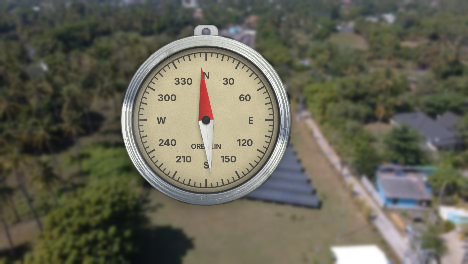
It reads 355; °
